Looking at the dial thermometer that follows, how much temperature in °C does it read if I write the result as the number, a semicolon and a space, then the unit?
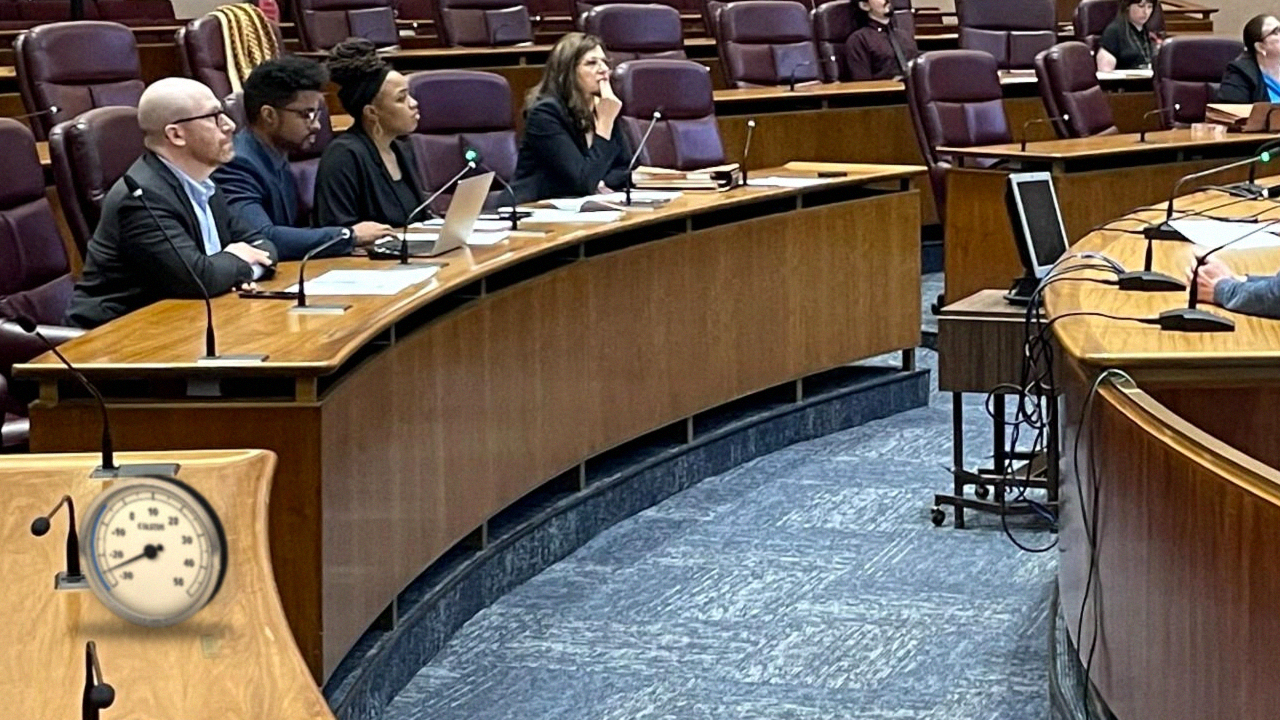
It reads -25; °C
